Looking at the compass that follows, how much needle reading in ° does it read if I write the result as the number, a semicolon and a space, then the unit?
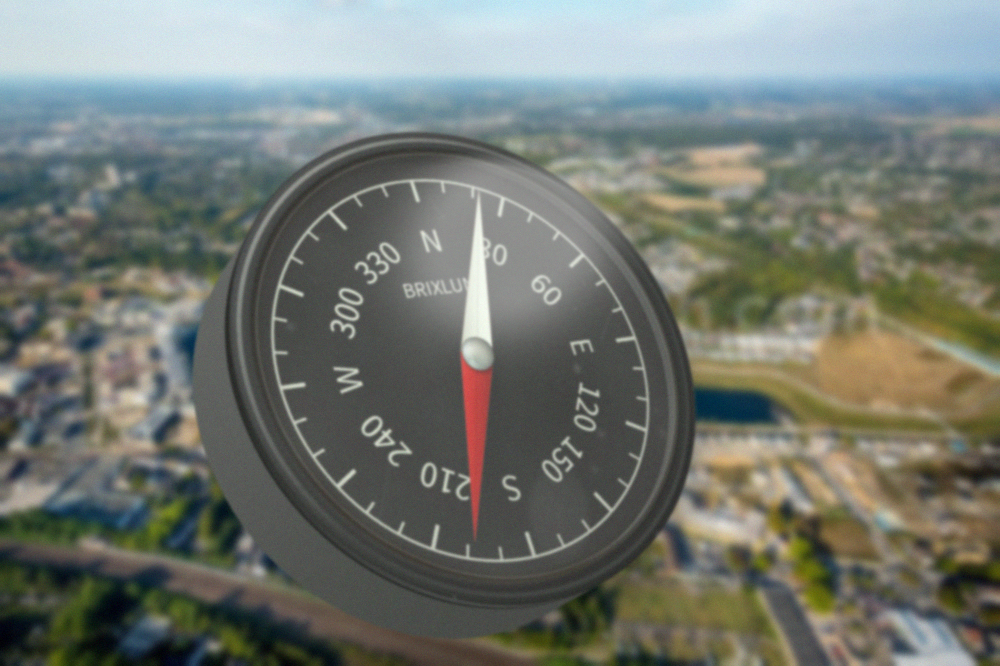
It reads 200; °
